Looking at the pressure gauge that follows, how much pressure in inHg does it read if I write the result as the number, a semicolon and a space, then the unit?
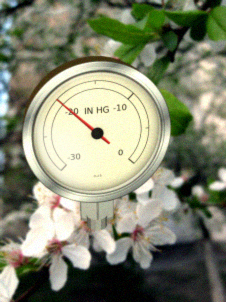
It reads -20; inHg
